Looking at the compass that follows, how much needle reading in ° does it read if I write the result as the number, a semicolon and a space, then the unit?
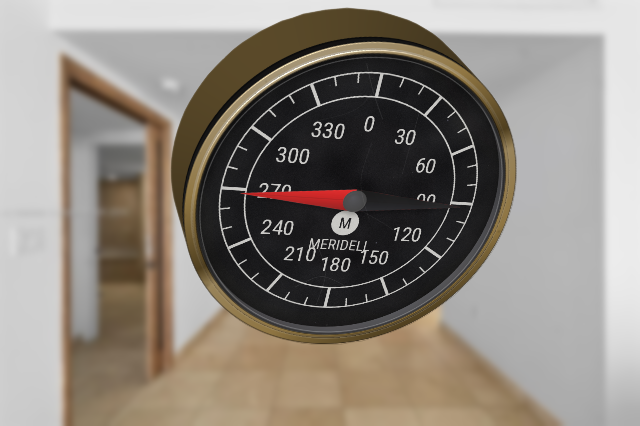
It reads 270; °
